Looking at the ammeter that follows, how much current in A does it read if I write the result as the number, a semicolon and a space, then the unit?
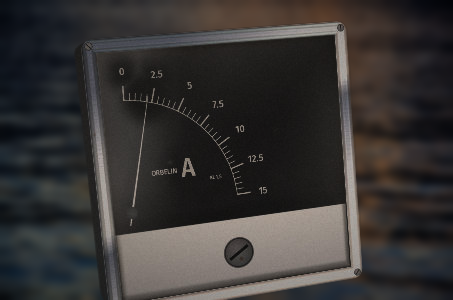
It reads 2; A
